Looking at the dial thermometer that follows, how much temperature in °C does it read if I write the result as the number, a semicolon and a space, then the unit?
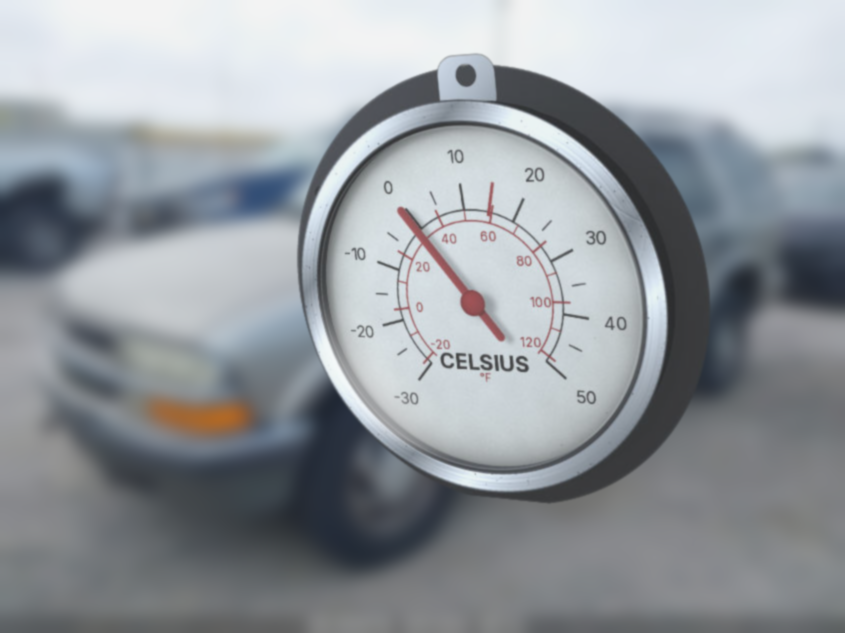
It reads 0; °C
